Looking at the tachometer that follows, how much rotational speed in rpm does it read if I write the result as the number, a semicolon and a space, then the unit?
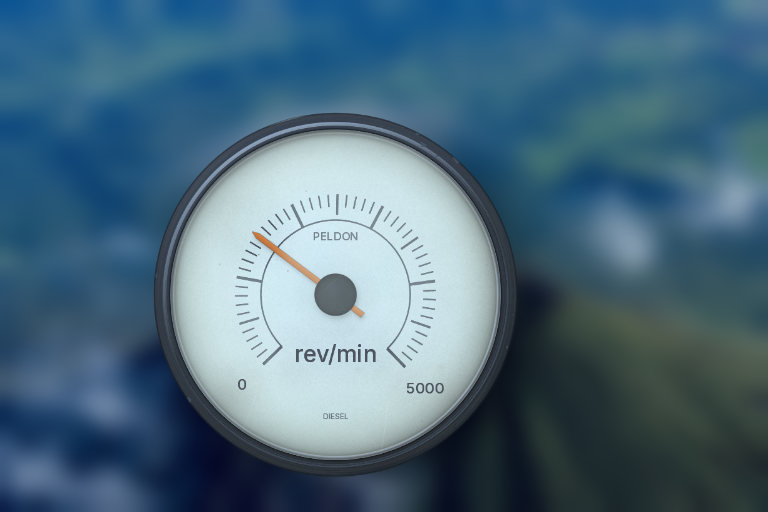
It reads 1500; rpm
